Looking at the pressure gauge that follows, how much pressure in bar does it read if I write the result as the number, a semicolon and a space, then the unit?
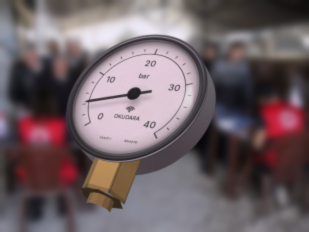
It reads 4; bar
